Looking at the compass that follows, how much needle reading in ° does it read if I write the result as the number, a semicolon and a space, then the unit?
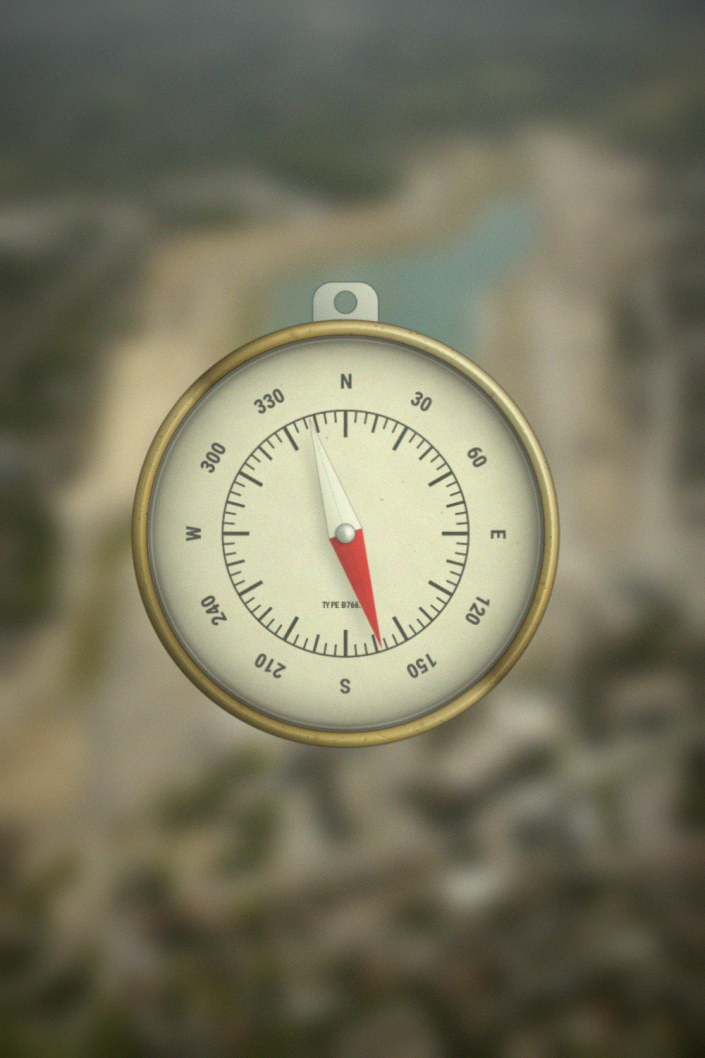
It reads 162.5; °
